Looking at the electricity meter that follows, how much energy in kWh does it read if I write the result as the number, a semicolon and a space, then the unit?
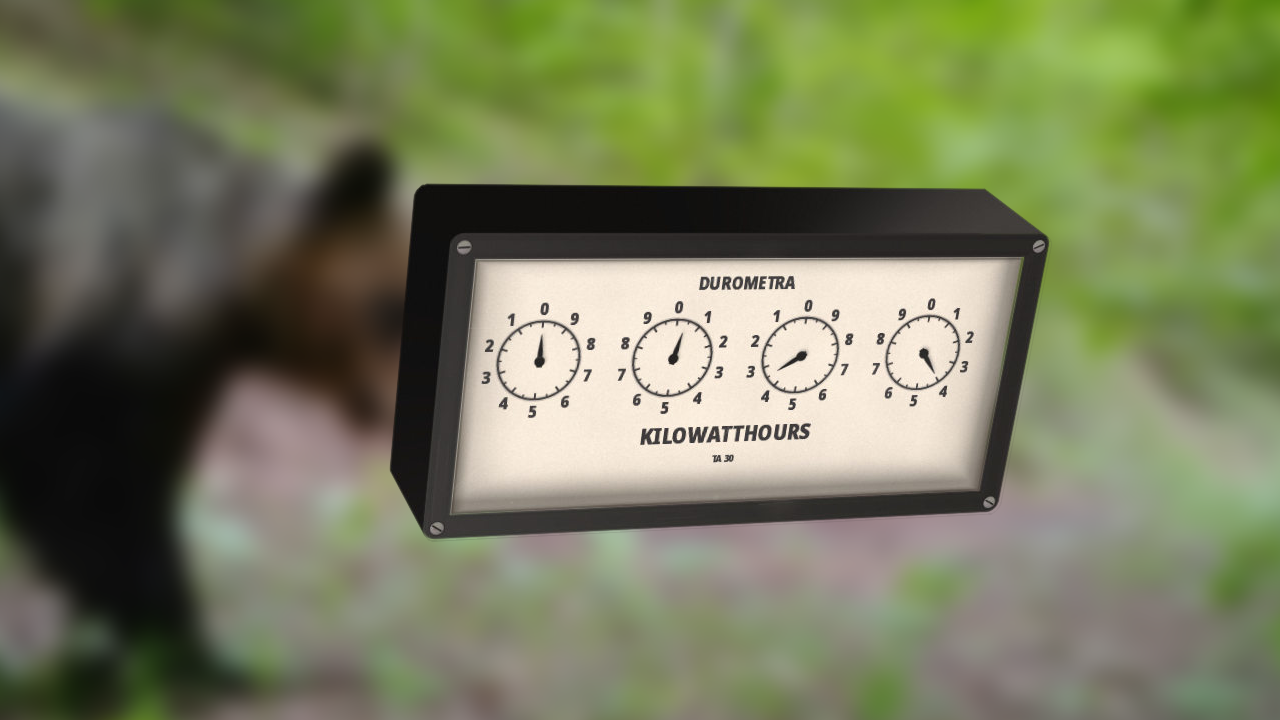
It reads 34; kWh
